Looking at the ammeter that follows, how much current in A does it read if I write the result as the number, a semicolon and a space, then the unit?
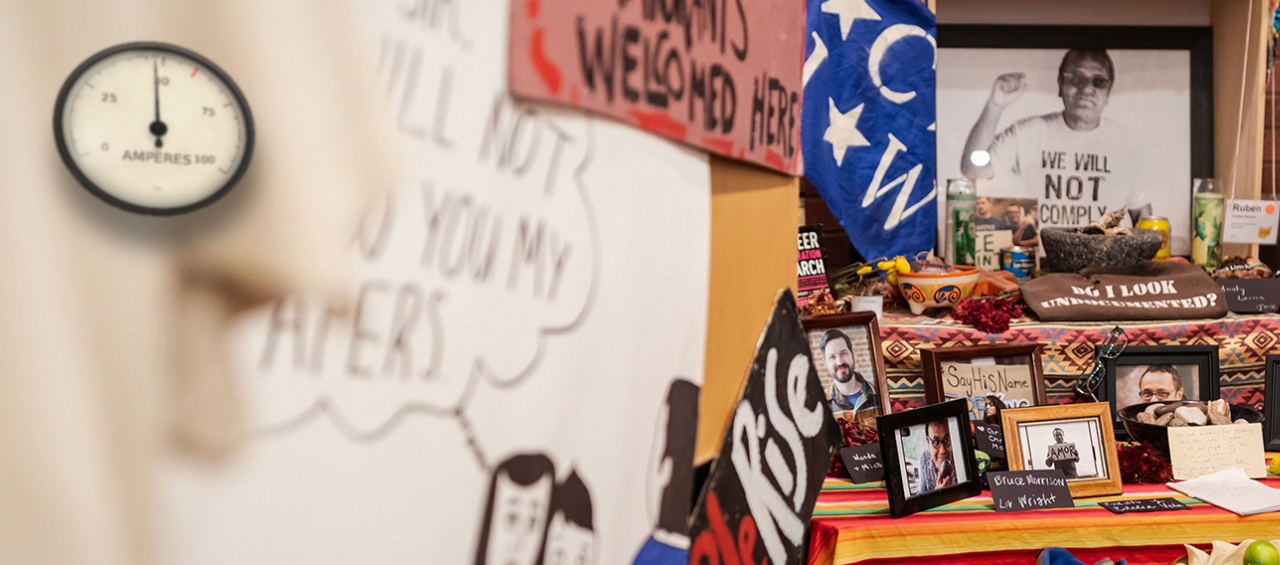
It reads 47.5; A
